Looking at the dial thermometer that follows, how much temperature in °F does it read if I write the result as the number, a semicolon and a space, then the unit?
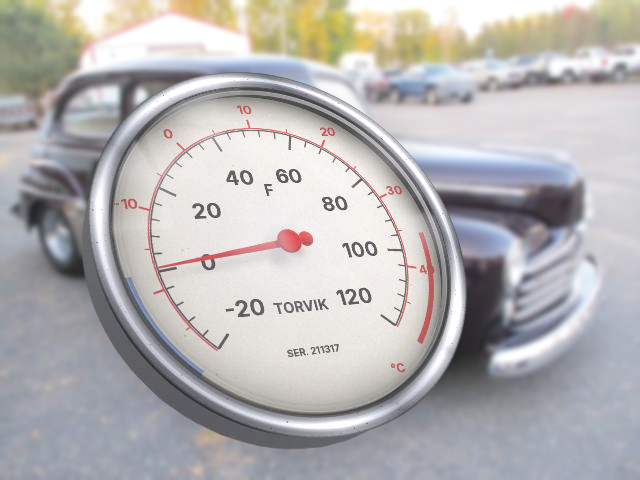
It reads 0; °F
